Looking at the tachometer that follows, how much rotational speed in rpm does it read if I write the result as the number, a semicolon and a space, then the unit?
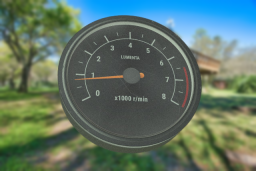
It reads 750; rpm
